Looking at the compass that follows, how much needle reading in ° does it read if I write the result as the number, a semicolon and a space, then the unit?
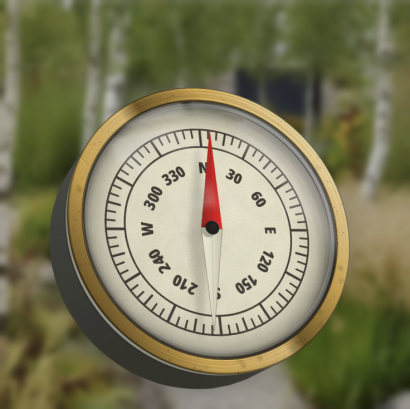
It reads 5; °
